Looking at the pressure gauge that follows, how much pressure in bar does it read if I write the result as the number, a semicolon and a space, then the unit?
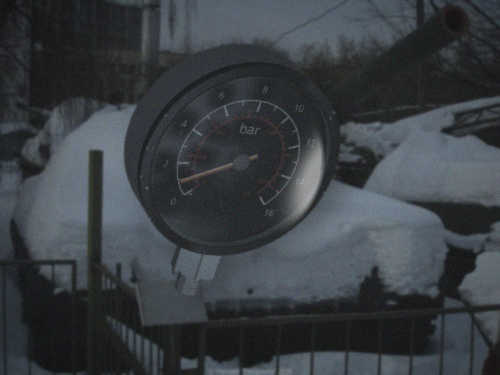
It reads 1; bar
